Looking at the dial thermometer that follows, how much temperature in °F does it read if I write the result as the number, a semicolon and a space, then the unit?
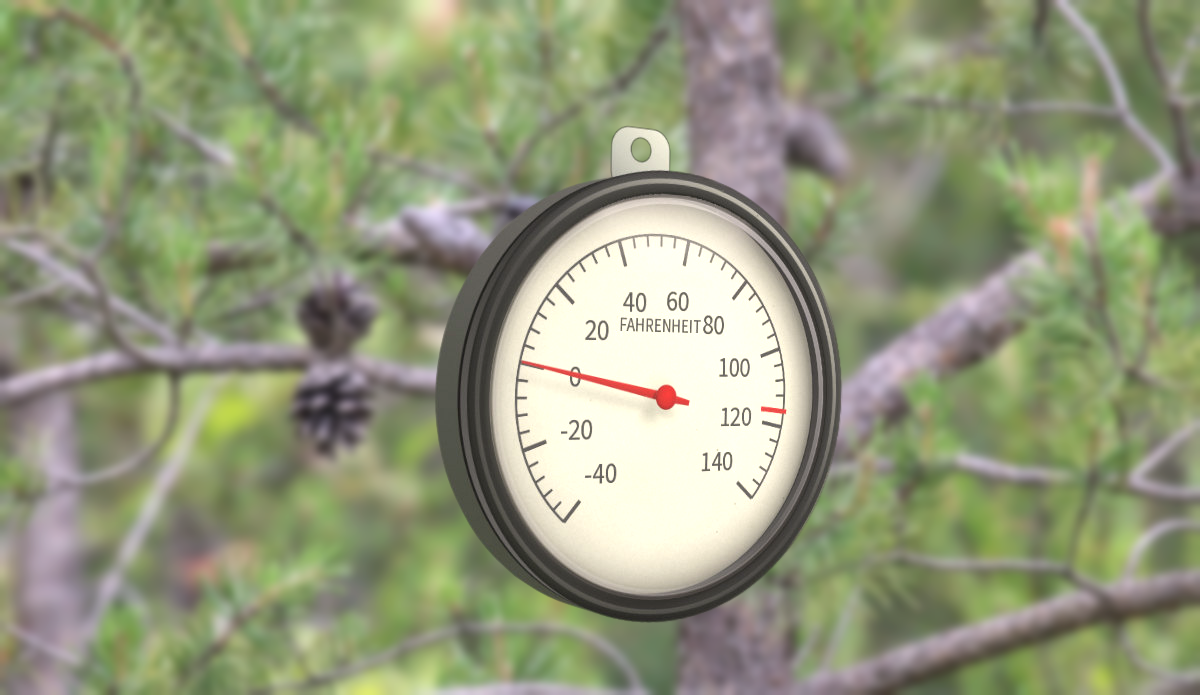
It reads 0; °F
